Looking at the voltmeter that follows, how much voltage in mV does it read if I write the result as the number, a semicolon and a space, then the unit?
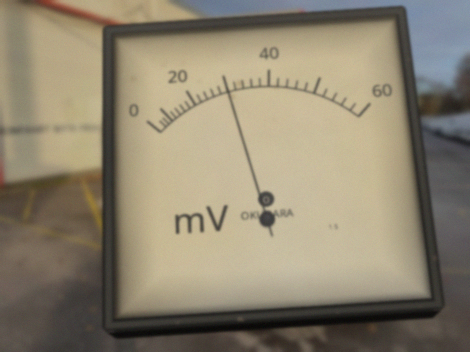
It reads 30; mV
